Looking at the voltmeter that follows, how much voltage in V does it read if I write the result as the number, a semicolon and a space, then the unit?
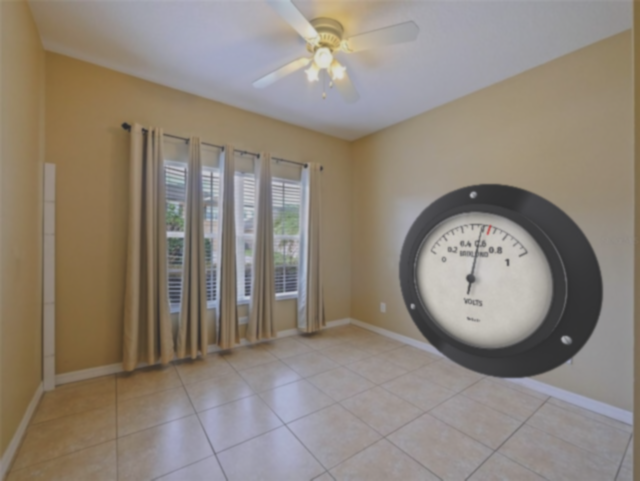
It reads 0.6; V
